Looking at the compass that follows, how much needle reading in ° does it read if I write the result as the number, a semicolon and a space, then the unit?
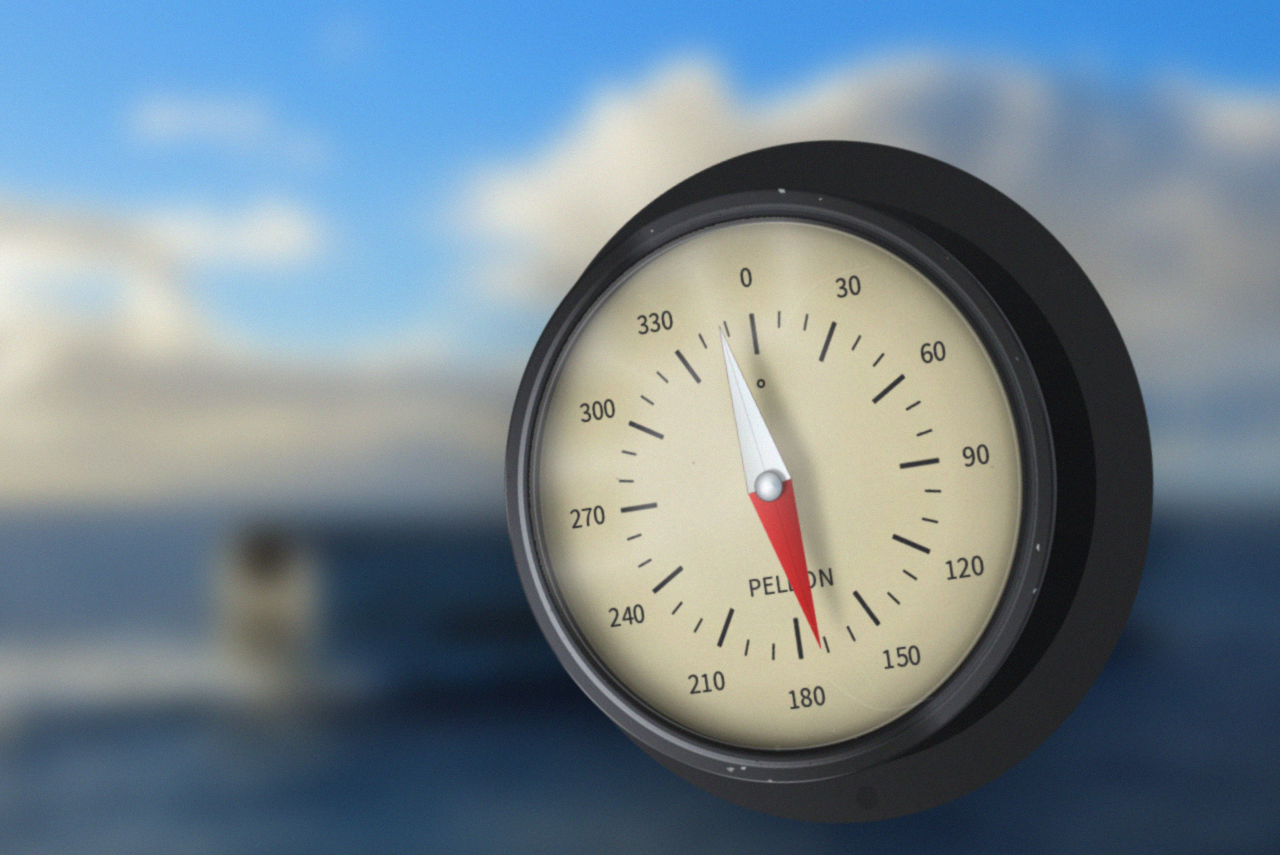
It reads 170; °
